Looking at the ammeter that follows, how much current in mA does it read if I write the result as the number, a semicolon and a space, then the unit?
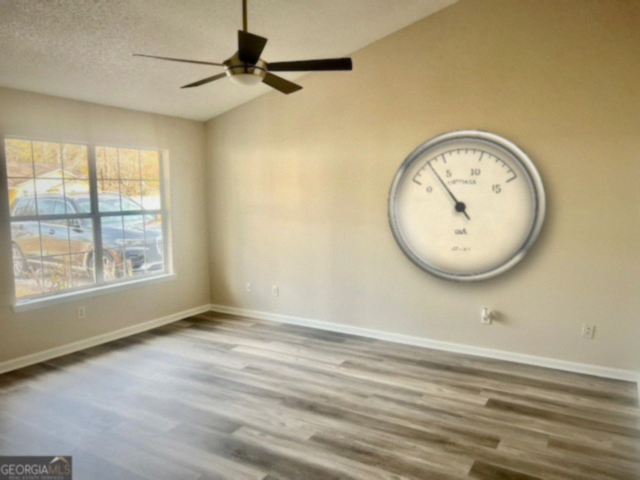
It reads 3; mA
